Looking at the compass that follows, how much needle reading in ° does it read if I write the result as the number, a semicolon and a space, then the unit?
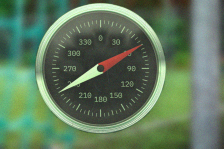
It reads 60; °
